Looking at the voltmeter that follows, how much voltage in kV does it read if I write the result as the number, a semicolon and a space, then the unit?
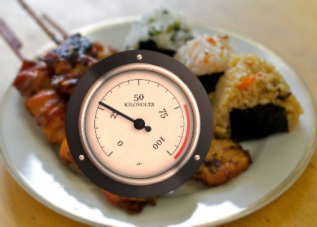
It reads 27.5; kV
